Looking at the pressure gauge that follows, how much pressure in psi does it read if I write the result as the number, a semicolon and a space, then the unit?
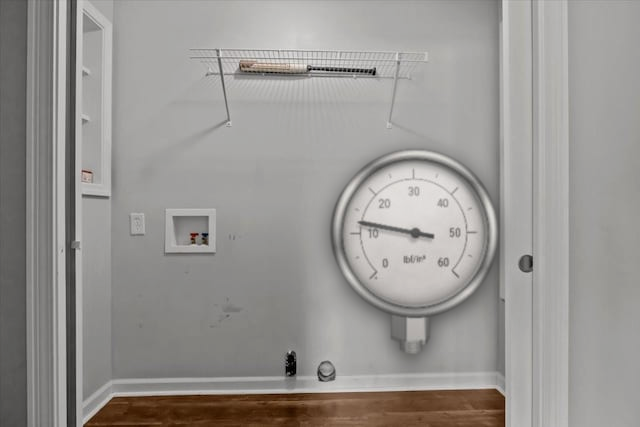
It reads 12.5; psi
